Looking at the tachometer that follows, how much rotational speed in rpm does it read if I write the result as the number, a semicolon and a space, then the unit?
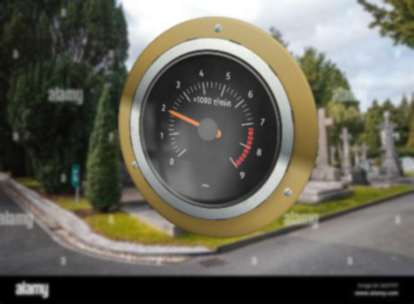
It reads 2000; rpm
